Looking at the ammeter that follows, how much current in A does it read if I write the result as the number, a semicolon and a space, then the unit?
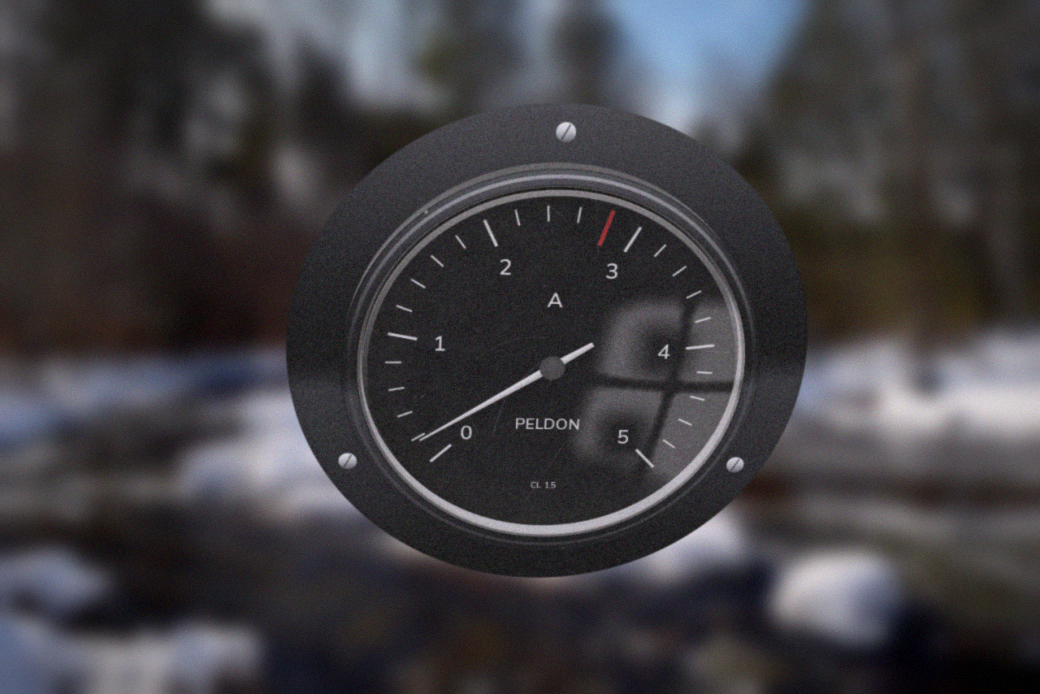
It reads 0.2; A
